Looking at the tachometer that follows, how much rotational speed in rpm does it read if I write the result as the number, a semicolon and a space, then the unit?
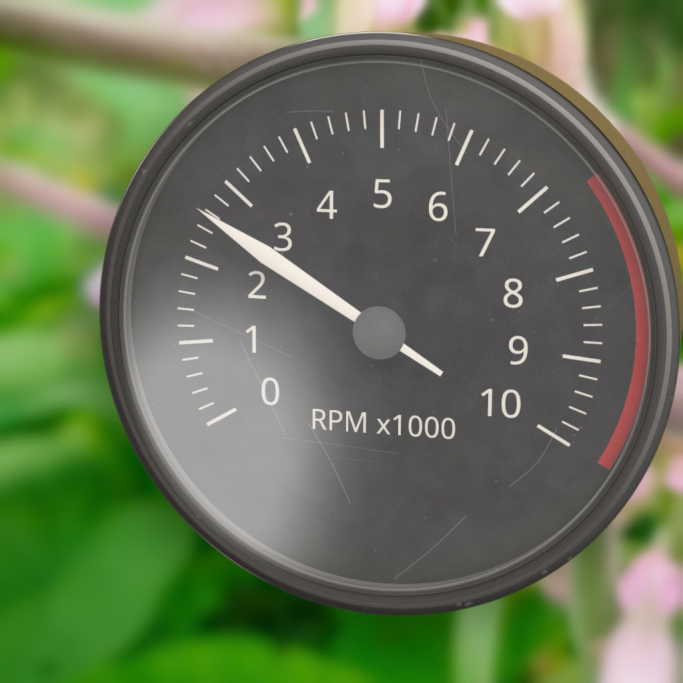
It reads 2600; rpm
